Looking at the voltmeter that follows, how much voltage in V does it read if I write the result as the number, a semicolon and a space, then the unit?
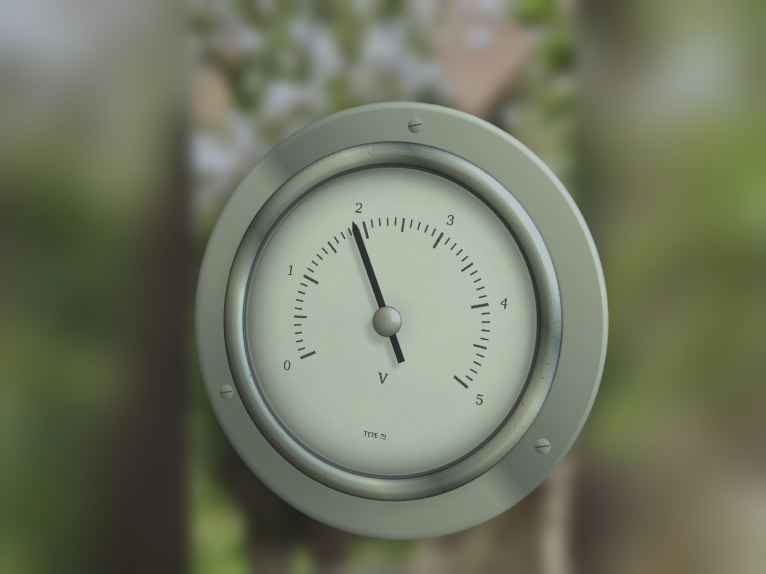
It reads 1.9; V
